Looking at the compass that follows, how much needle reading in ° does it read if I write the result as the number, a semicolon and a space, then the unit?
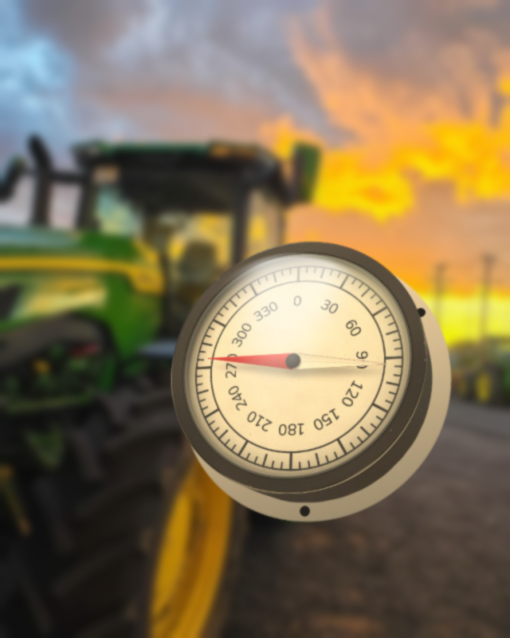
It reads 275; °
